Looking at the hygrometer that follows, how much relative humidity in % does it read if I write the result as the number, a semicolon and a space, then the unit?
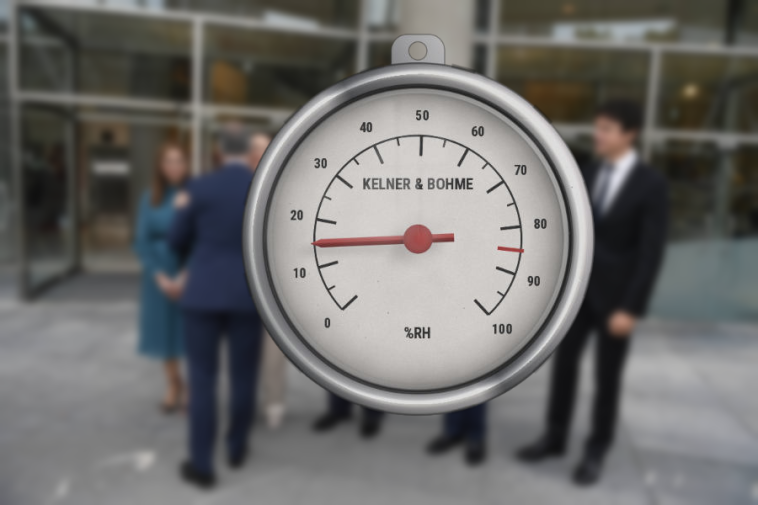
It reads 15; %
